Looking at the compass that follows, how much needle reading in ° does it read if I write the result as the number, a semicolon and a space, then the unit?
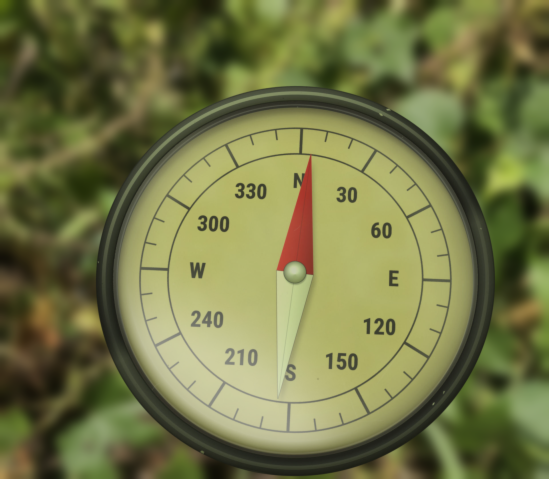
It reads 5; °
